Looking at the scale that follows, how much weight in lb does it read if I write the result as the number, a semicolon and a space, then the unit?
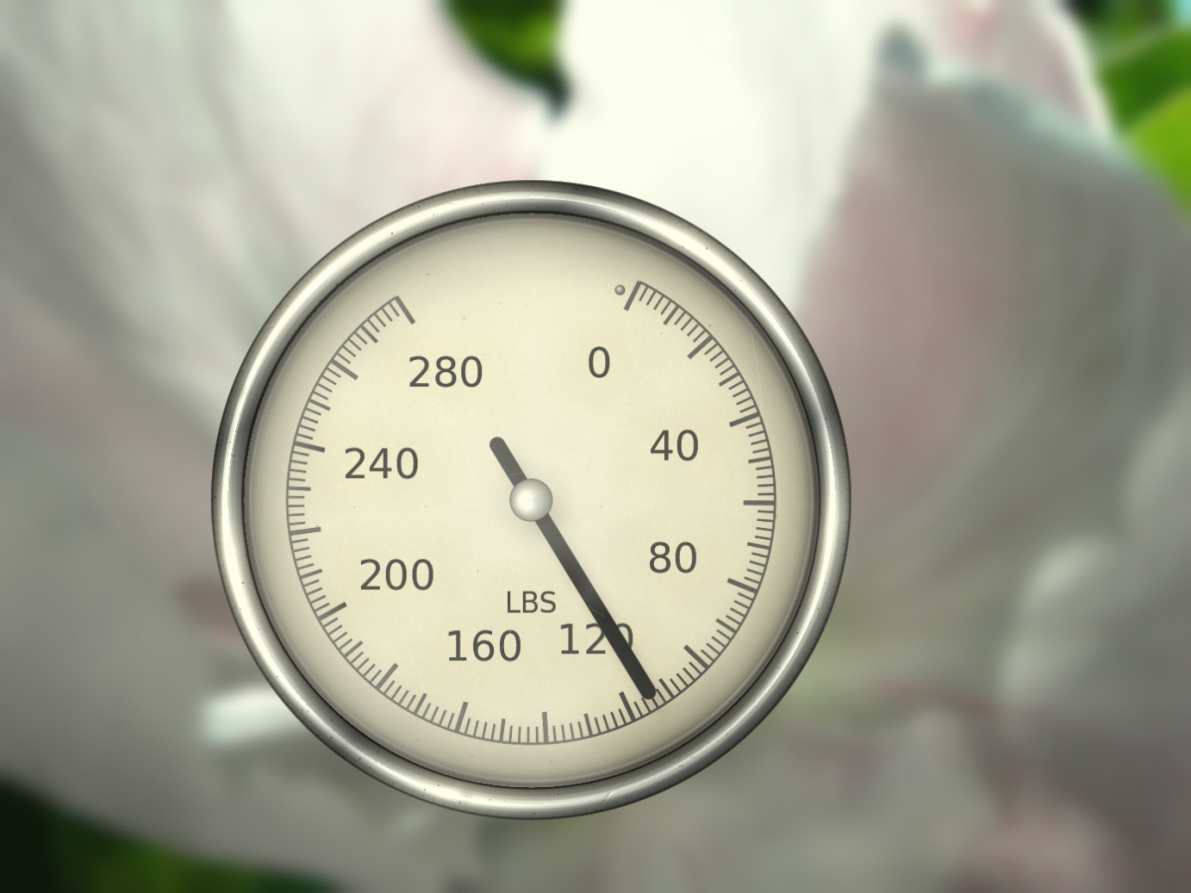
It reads 114; lb
